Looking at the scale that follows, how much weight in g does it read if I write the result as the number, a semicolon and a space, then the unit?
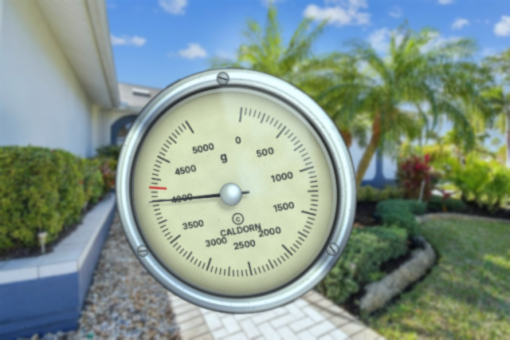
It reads 4000; g
